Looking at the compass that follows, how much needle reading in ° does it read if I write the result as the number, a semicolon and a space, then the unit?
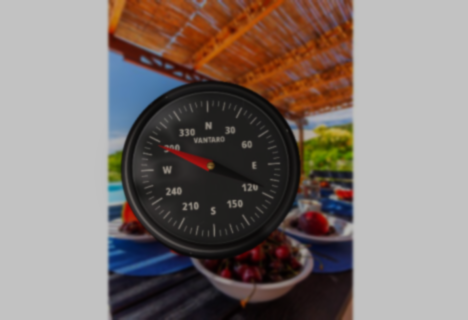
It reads 295; °
